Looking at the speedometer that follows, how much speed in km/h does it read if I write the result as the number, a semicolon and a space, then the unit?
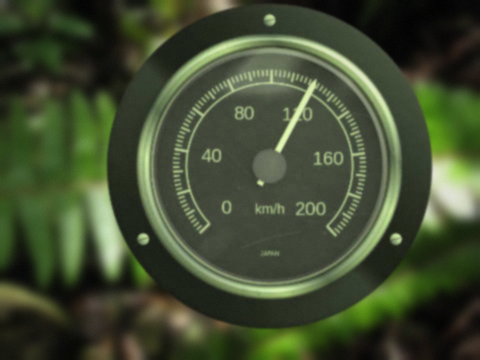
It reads 120; km/h
